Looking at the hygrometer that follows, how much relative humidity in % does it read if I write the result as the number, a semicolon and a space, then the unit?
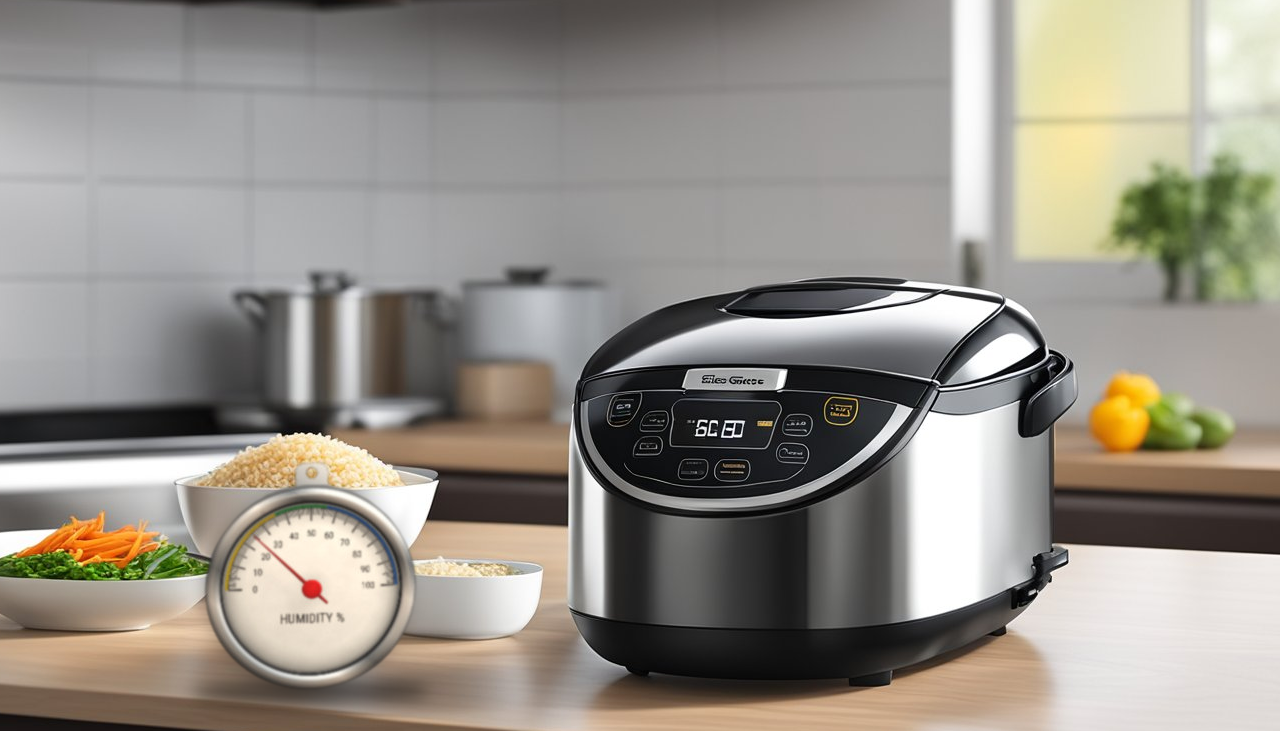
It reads 25; %
